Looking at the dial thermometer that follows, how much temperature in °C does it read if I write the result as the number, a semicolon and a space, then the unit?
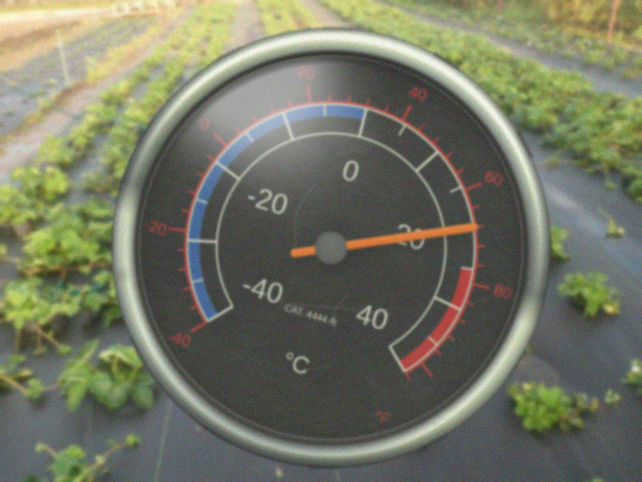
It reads 20; °C
